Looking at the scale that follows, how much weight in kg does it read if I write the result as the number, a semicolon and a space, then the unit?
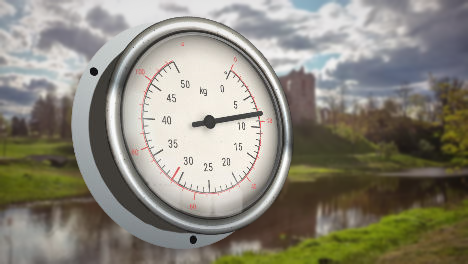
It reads 8; kg
